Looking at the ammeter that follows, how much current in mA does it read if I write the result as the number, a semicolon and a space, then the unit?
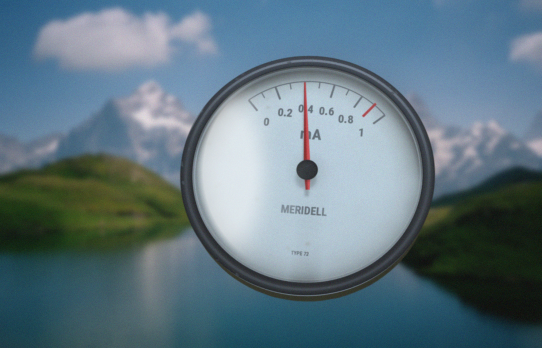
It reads 0.4; mA
